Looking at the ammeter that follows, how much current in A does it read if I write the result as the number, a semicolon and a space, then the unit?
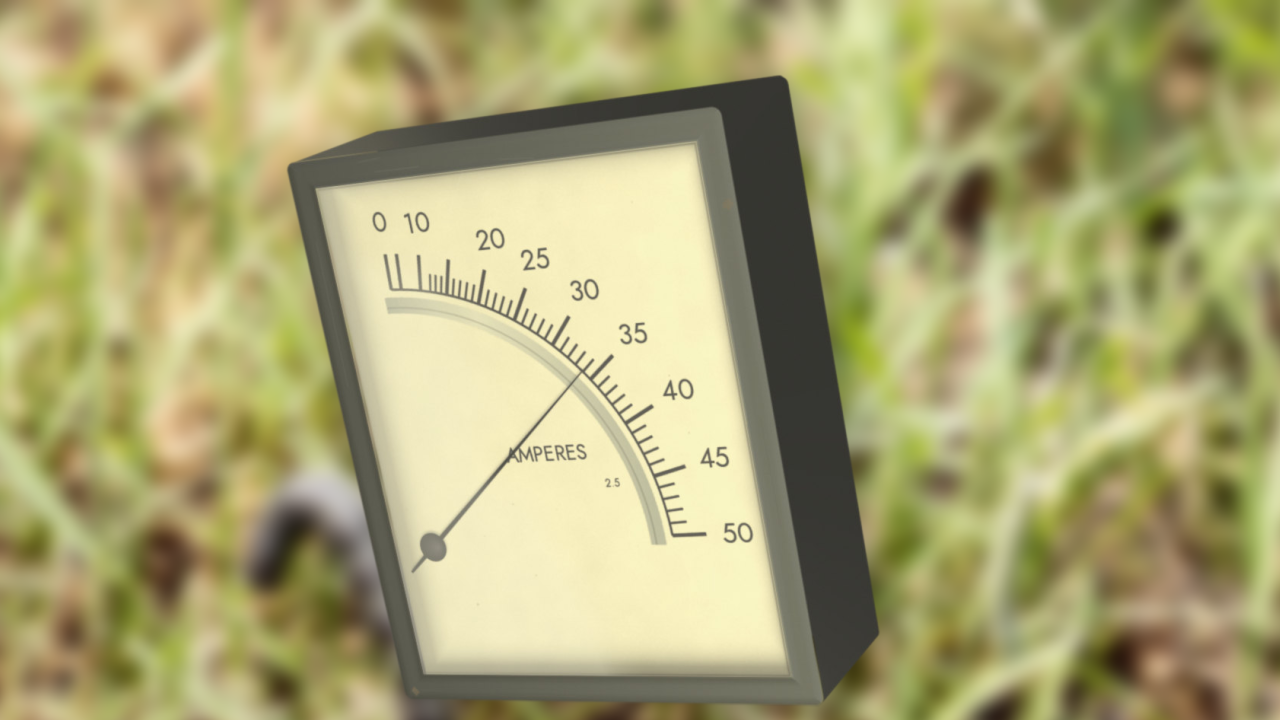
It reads 34; A
